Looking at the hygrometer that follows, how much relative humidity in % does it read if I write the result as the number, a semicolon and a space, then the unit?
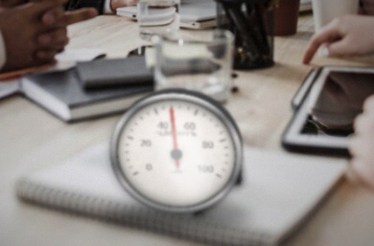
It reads 48; %
